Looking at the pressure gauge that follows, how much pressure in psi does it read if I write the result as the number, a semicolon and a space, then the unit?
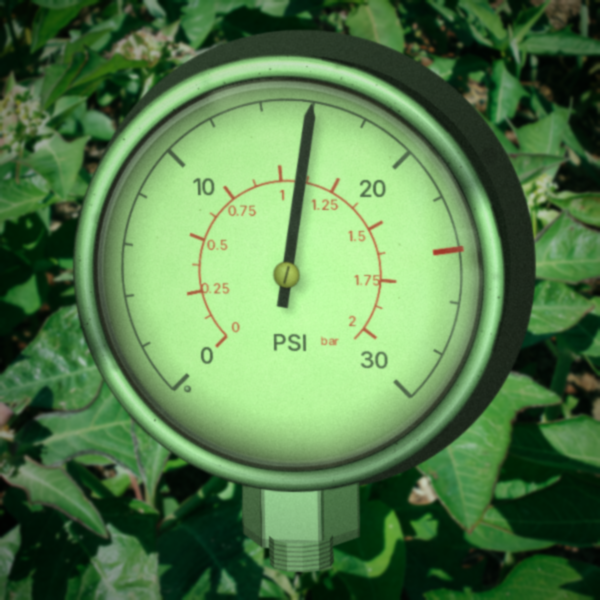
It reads 16; psi
